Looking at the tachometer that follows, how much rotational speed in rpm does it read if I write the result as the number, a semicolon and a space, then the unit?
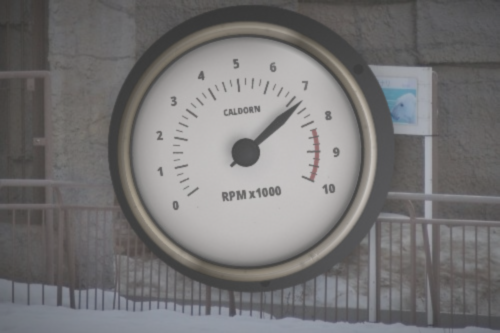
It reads 7250; rpm
